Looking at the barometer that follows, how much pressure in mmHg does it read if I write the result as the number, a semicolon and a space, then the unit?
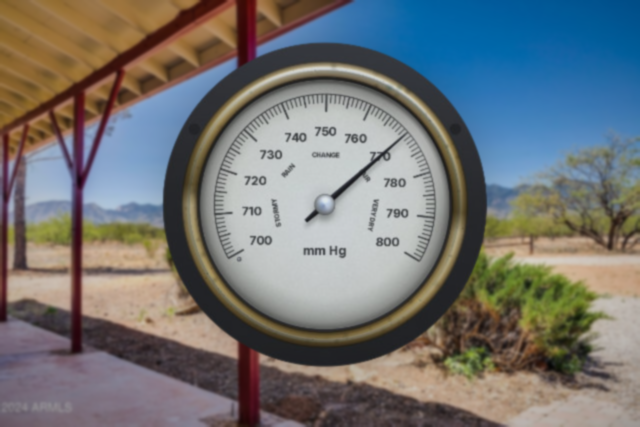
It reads 770; mmHg
